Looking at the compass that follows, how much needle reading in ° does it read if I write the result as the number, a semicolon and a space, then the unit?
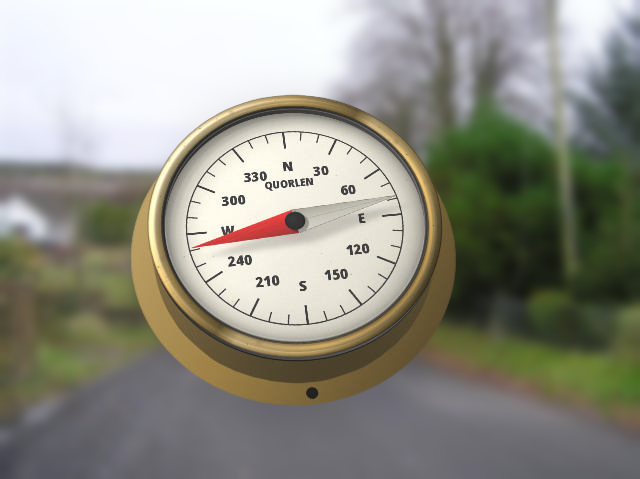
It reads 260; °
